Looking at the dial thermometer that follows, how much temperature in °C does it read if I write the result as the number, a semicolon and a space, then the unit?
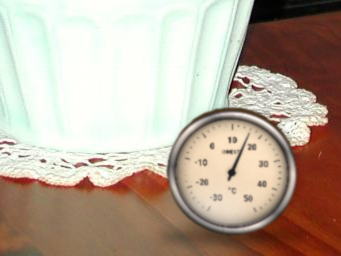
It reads 16; °C
